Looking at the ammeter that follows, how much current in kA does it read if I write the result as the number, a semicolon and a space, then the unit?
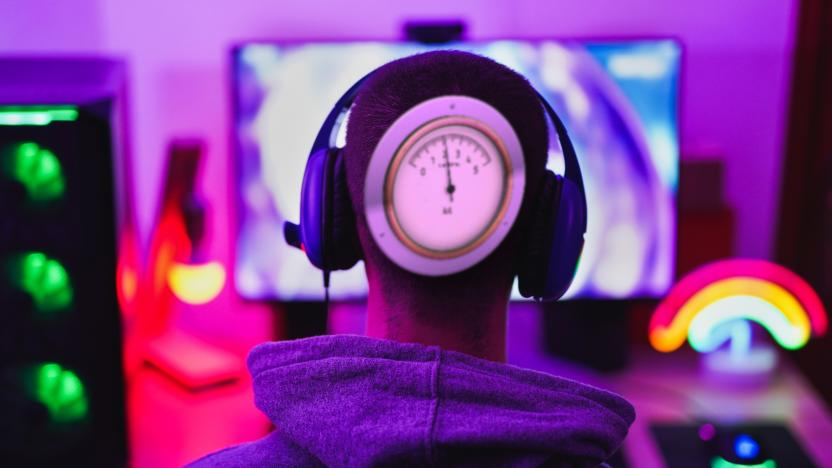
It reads 2; kA
